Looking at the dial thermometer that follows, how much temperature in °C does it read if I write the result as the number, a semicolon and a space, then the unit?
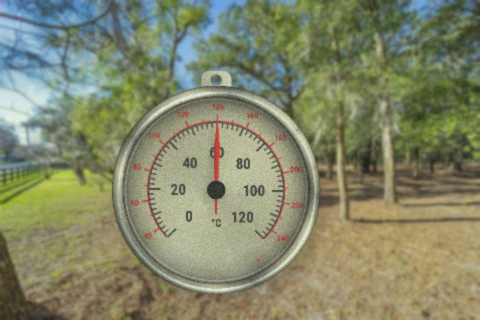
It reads 60; °C
